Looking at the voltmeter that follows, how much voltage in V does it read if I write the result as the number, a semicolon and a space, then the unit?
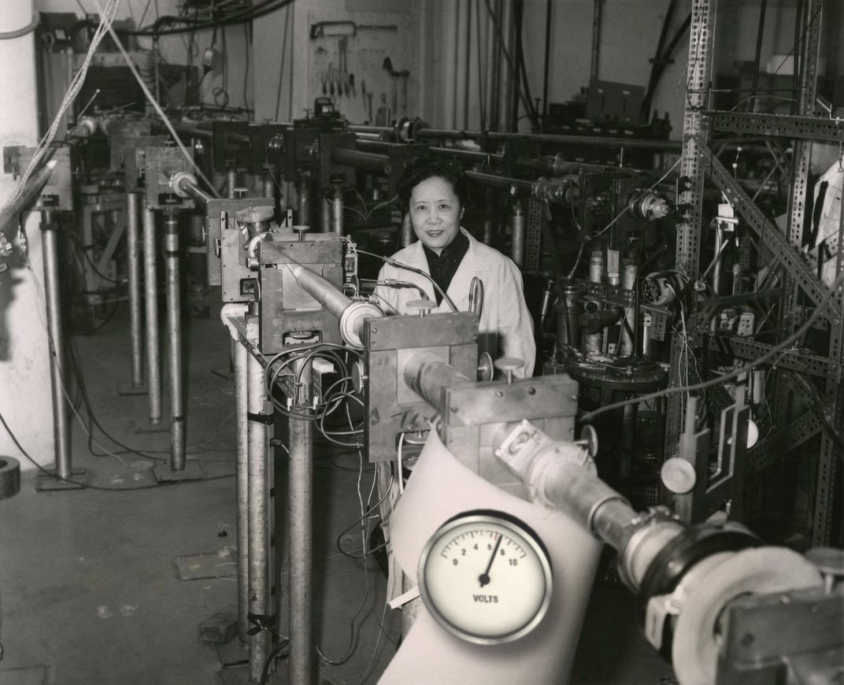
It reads 7; V
